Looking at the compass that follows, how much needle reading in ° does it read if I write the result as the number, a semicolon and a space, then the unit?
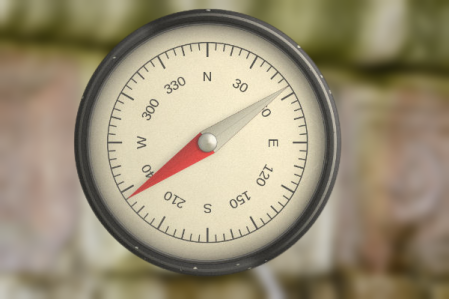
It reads 235; °
